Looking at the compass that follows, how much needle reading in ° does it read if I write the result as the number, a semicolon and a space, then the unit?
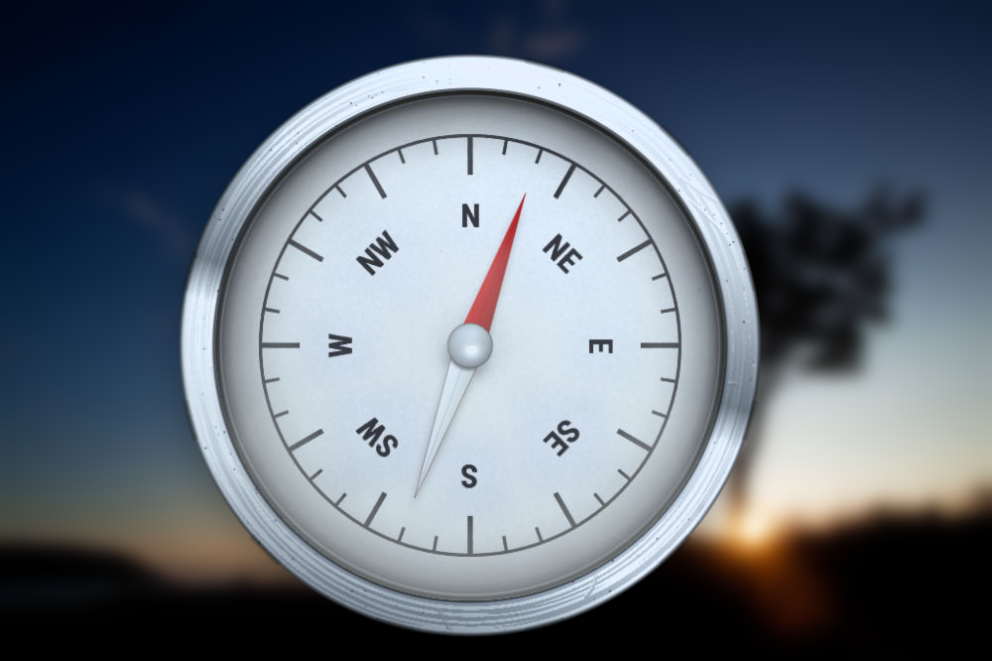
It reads 20; °
